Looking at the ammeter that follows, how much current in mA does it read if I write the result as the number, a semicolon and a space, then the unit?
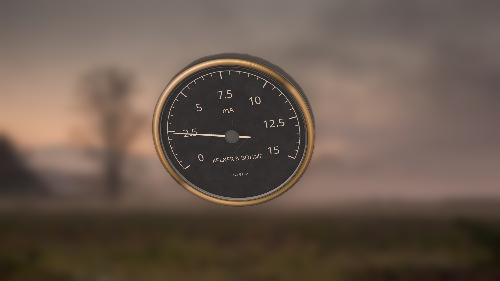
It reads 2.5; mA
